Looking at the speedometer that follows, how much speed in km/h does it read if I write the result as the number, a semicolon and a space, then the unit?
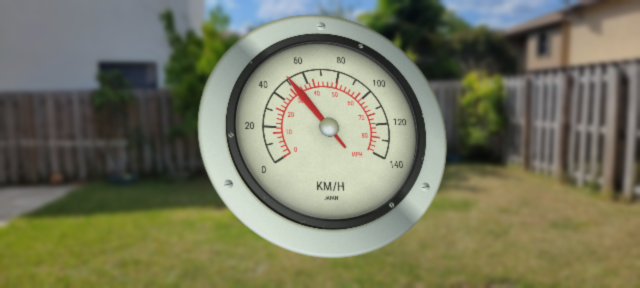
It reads 50; km/h
